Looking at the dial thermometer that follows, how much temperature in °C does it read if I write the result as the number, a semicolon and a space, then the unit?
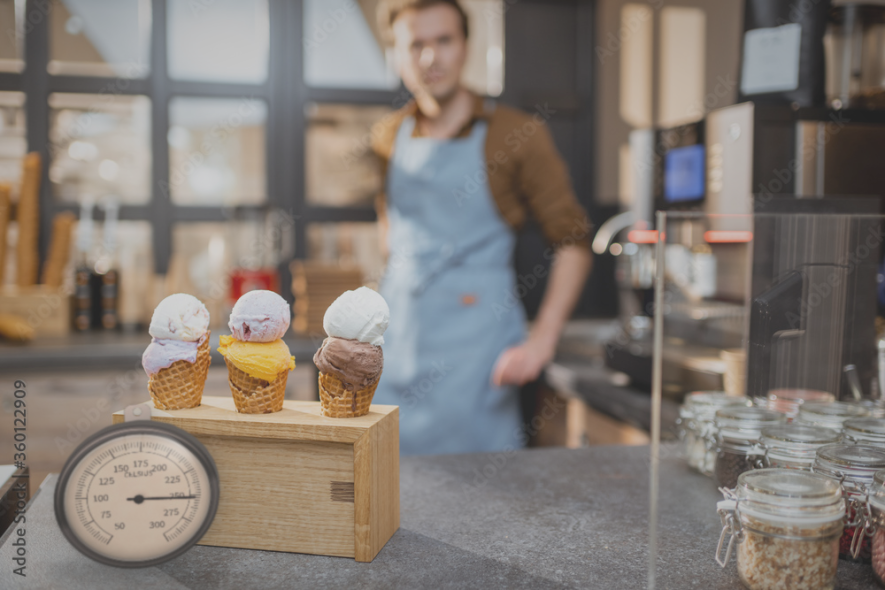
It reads 250; °C
